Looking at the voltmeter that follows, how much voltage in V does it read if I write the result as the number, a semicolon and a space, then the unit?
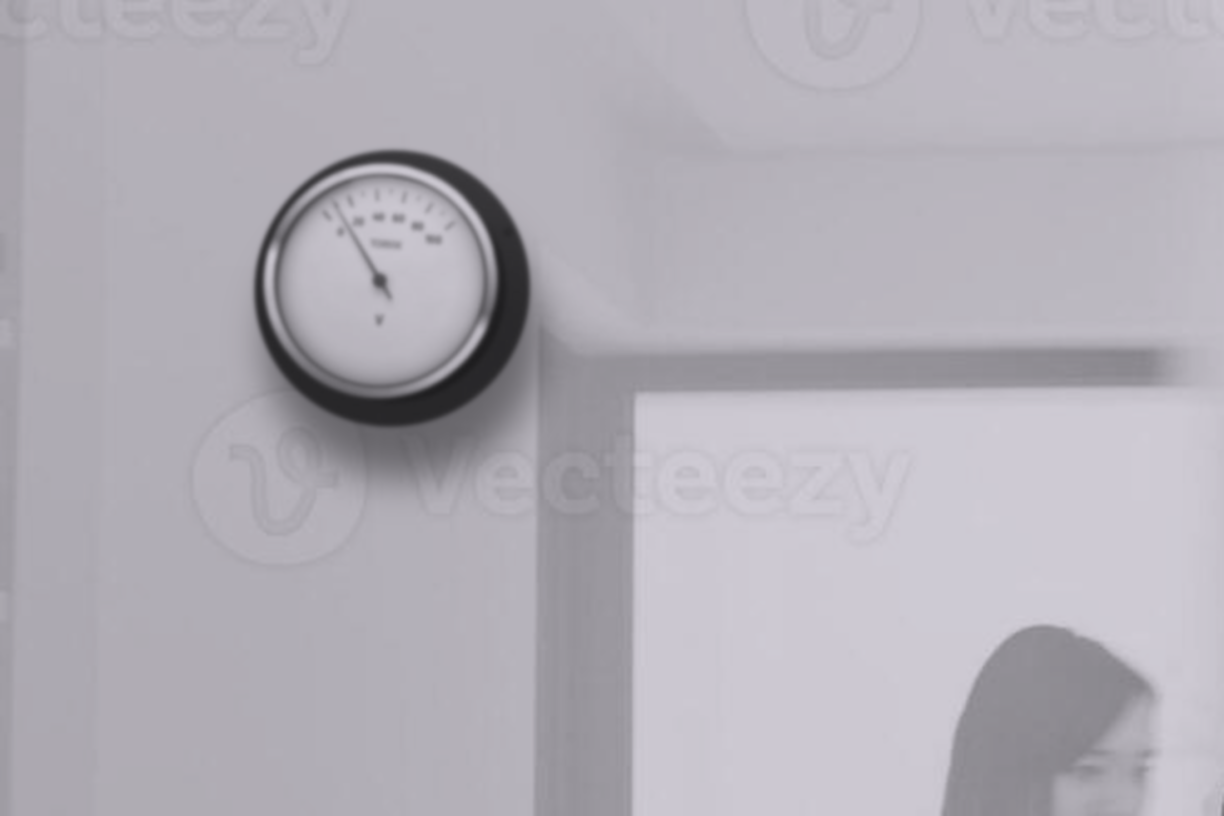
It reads 10; V
